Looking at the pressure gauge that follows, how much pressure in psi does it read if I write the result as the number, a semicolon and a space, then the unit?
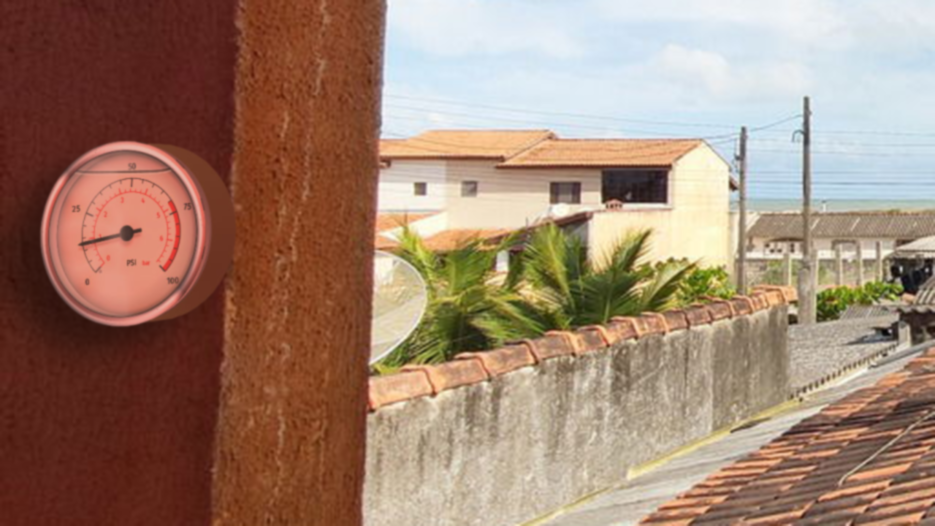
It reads 12.5; psi
